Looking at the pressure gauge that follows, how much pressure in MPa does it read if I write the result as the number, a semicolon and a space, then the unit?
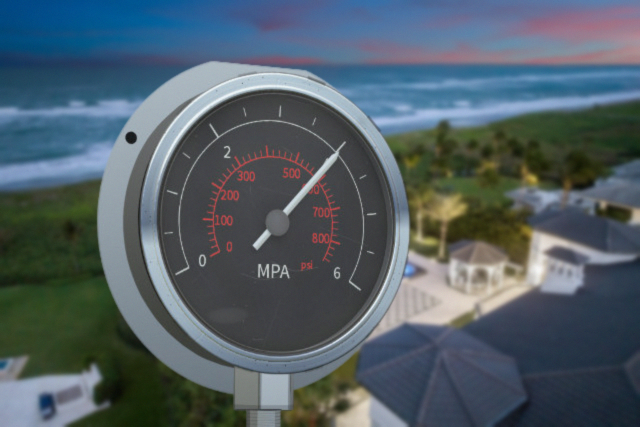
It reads 4; MPa
